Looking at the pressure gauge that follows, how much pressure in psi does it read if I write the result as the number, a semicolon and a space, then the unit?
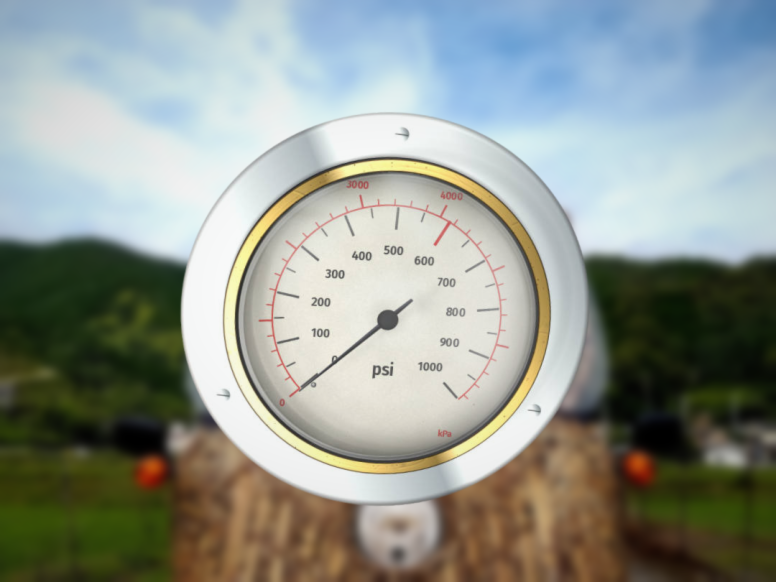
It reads 0; psi
